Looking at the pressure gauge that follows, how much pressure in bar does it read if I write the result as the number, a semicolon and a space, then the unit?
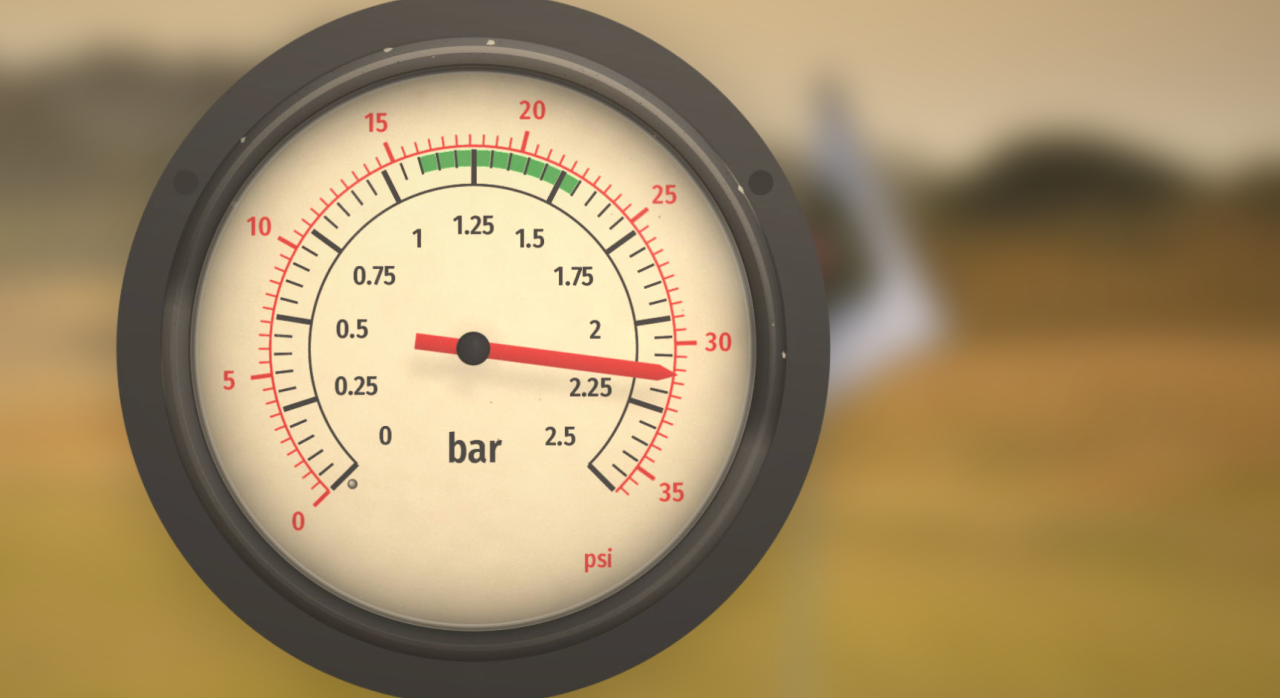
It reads 2.15; bar
